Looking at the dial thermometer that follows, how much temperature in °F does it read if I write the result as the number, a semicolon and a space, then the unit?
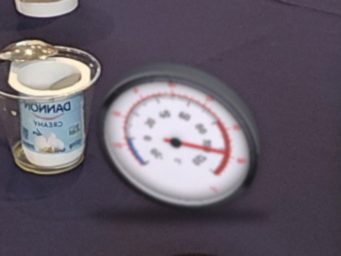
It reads 100; °F
